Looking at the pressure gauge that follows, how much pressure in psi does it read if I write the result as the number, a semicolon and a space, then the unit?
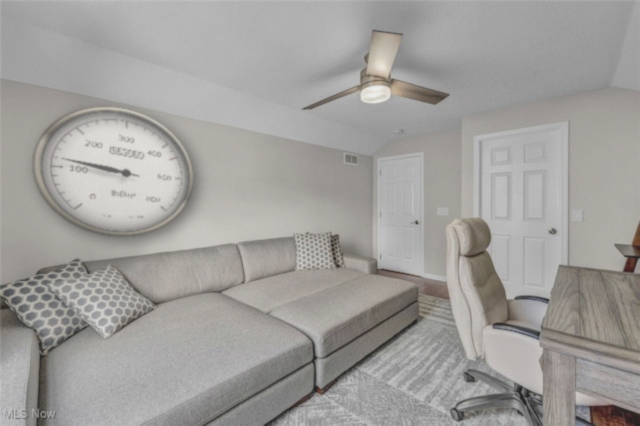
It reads 120; psi
